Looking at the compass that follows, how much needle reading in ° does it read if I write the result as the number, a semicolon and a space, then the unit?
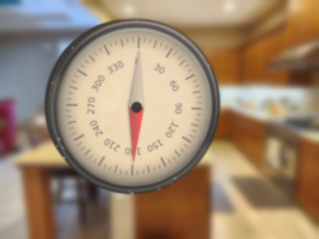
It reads 180; °
